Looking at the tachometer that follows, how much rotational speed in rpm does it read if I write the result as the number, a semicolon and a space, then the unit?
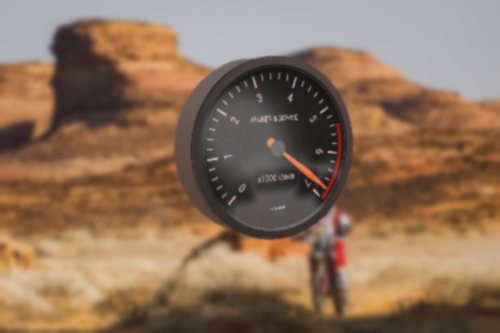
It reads 6800; rpm
